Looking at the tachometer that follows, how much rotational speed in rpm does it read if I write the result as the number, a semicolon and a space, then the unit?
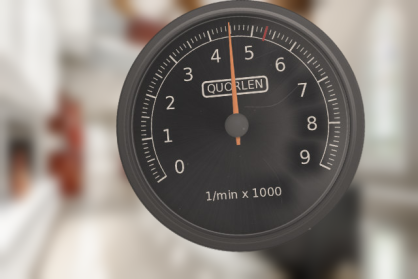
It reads 4500; rpm
